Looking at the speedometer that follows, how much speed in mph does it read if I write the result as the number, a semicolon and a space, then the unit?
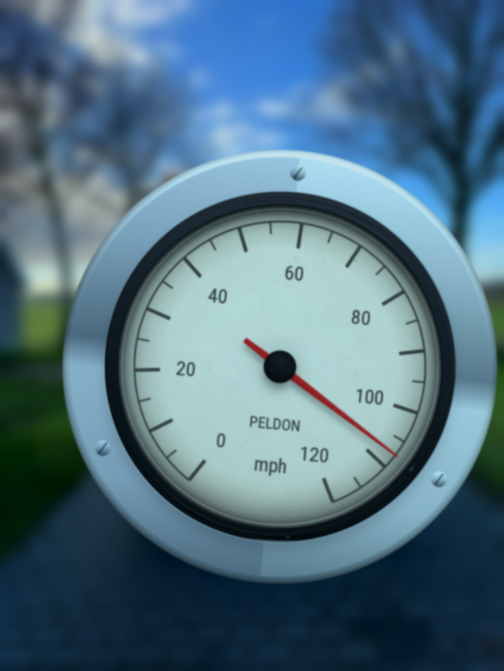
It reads 107.5; mph
